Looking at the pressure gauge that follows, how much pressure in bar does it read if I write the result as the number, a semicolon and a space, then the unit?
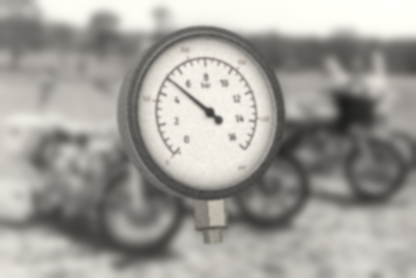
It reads 5; bar
